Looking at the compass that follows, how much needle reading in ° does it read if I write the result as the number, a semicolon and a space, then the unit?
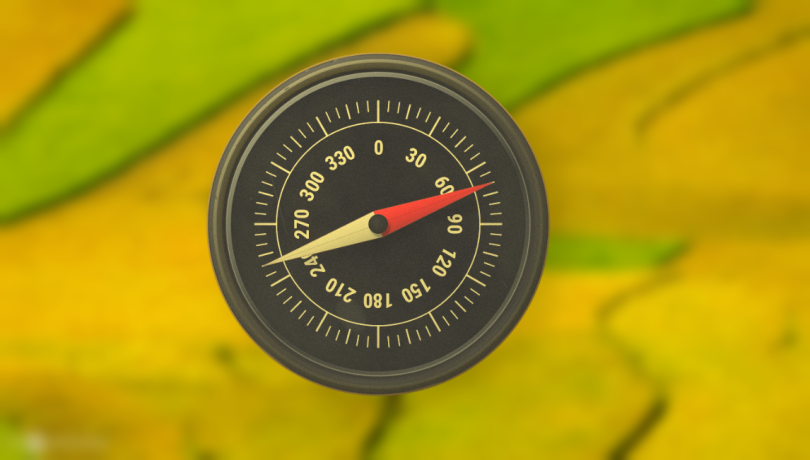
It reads 70; °
